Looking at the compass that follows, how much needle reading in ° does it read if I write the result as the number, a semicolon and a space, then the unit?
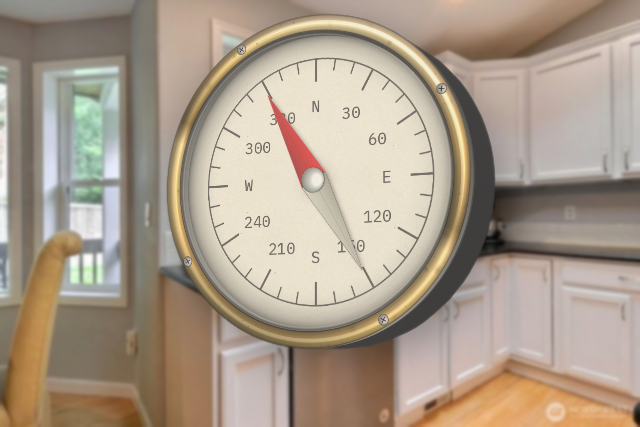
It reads 330; °
